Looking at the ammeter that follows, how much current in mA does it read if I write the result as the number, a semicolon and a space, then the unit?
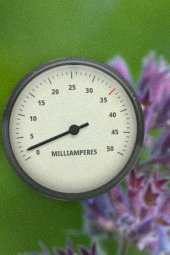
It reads 2; mA
